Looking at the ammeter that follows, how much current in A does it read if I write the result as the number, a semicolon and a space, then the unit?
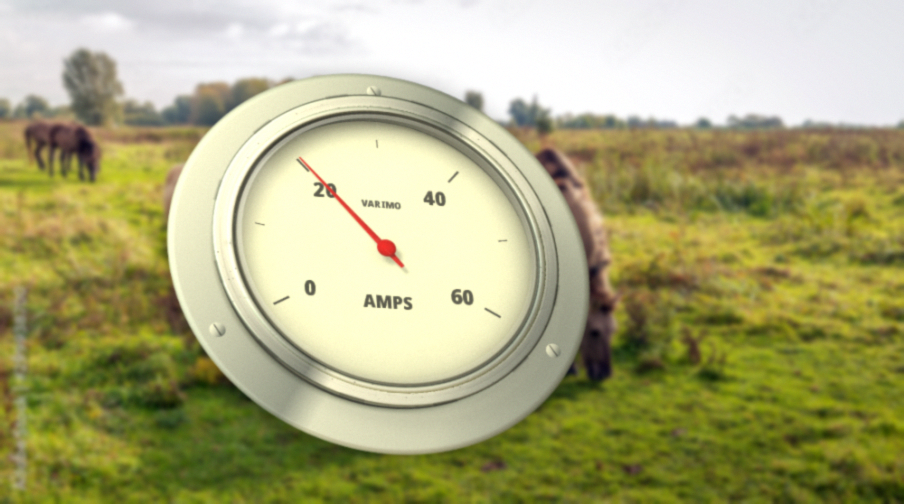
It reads 20; A
